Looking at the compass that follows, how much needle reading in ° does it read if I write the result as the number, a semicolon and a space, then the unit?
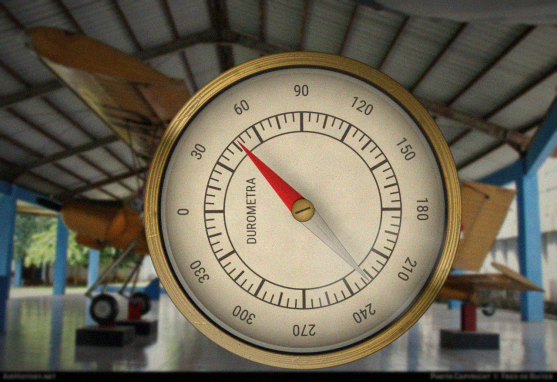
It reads 47.5; °
